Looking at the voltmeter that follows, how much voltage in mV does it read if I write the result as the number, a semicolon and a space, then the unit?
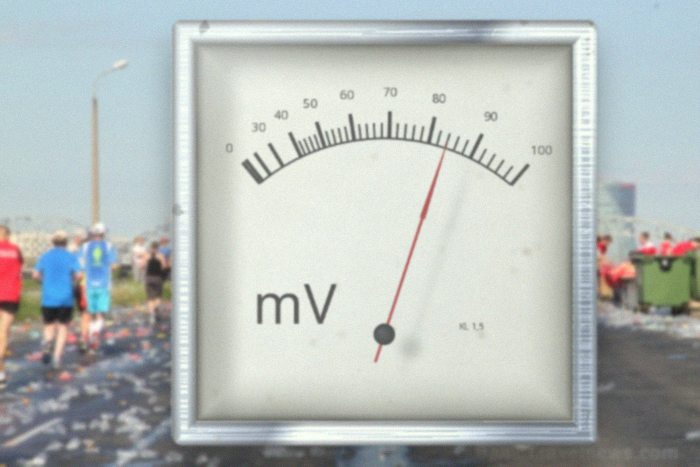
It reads 84; mV
